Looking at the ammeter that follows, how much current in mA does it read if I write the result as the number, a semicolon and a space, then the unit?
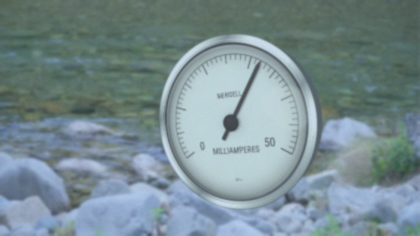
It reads 32; mA
